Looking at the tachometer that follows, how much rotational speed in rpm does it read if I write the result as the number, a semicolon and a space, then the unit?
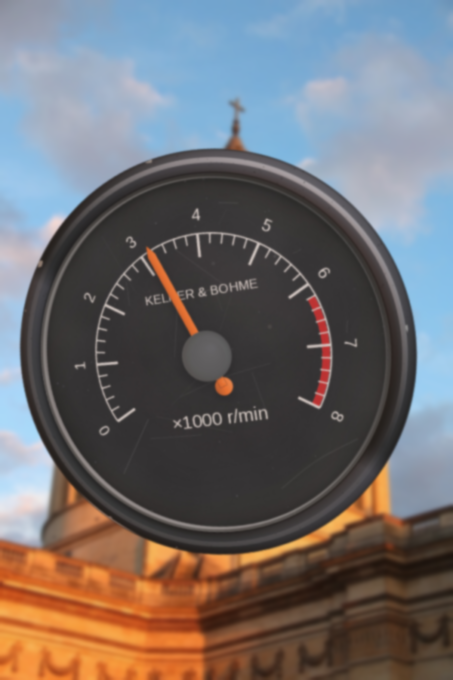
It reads 3200; rpm
